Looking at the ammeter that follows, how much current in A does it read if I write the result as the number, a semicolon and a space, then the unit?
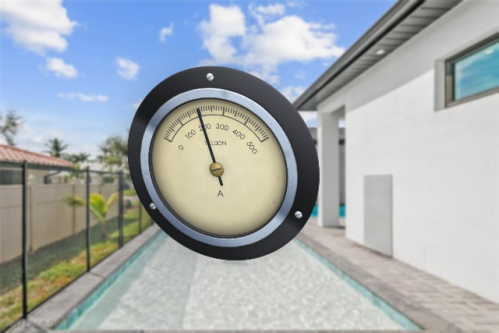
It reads 200; A
